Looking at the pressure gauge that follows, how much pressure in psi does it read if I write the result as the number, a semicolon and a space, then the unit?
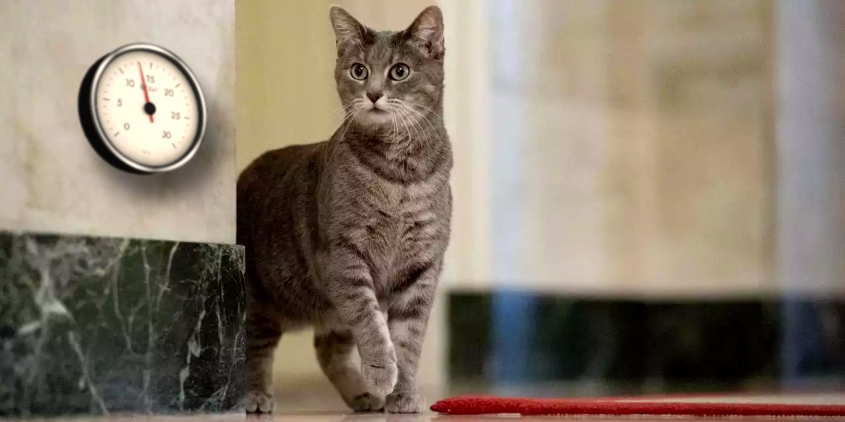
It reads 13; psi
